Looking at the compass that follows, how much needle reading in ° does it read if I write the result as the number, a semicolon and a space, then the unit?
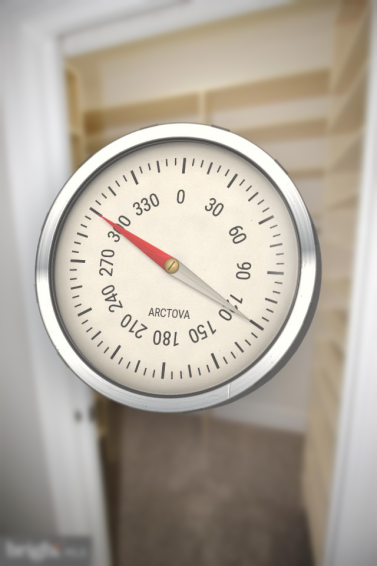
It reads 300; °
